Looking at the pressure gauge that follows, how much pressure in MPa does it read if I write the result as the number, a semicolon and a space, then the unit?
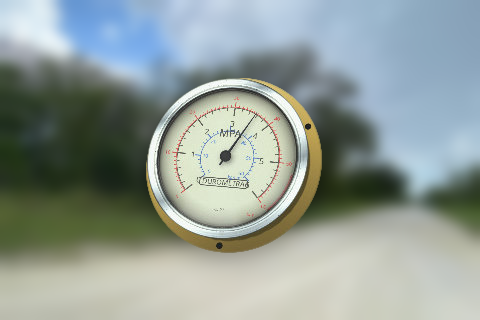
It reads 3.6; MPa
